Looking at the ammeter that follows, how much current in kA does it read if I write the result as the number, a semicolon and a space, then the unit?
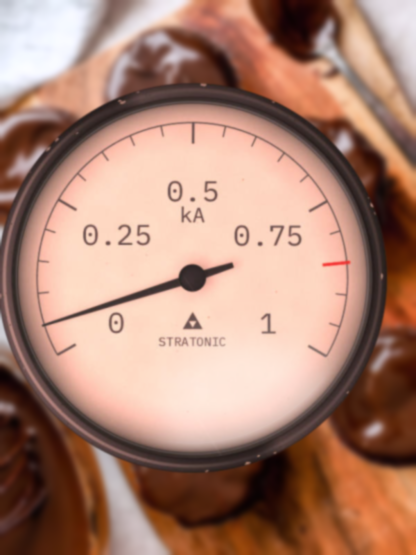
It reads 0.05; kA
